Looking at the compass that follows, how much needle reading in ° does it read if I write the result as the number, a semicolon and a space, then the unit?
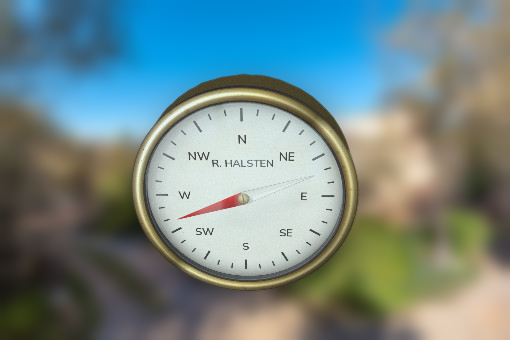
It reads 250; °
